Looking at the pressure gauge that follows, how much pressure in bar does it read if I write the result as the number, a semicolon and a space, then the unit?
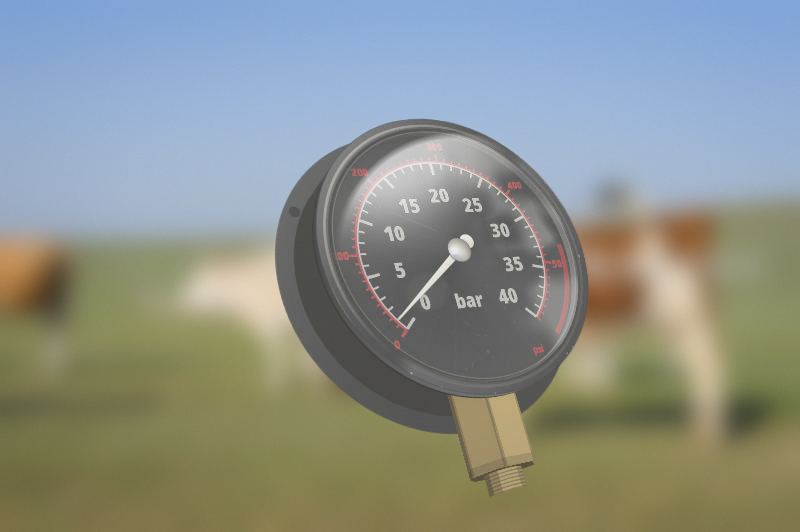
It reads 1; bar
